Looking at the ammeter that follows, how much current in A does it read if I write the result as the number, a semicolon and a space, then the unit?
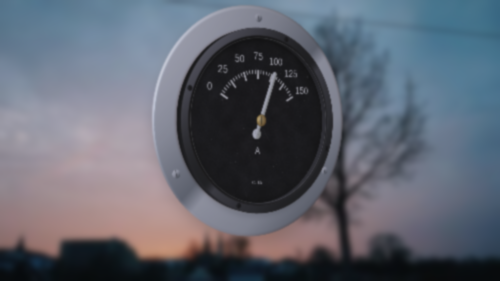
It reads 100; A
